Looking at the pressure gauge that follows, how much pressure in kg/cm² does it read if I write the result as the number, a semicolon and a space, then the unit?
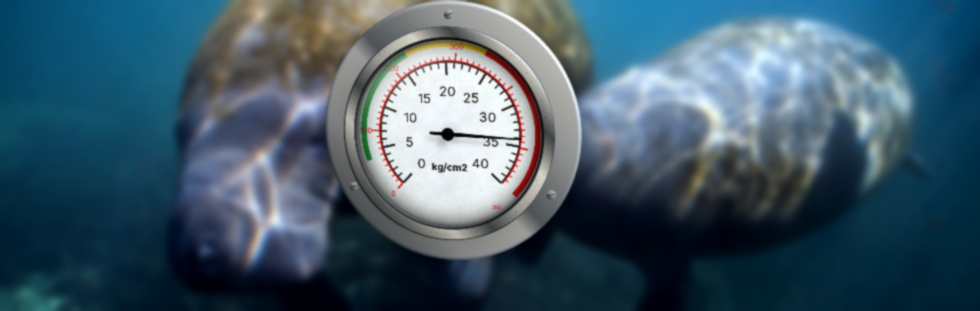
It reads 34; kg/cm²
